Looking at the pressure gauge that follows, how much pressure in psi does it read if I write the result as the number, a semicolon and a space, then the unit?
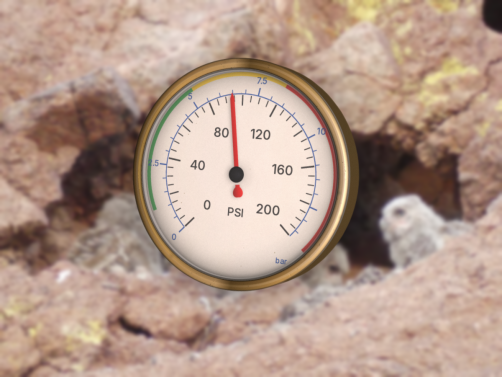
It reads 95; psi
